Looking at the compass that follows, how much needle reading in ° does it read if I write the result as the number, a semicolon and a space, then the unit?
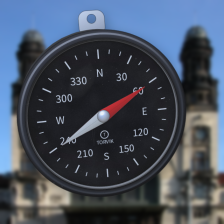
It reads 60; °
